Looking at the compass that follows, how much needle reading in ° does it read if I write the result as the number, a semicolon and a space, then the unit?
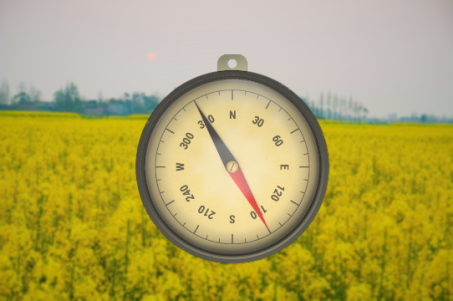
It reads 150; °
